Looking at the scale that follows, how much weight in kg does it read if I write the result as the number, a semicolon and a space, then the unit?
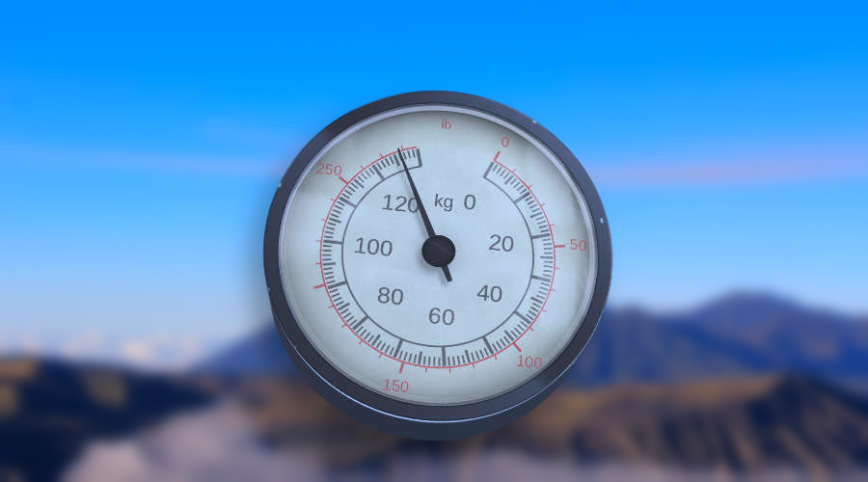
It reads 126; kg
